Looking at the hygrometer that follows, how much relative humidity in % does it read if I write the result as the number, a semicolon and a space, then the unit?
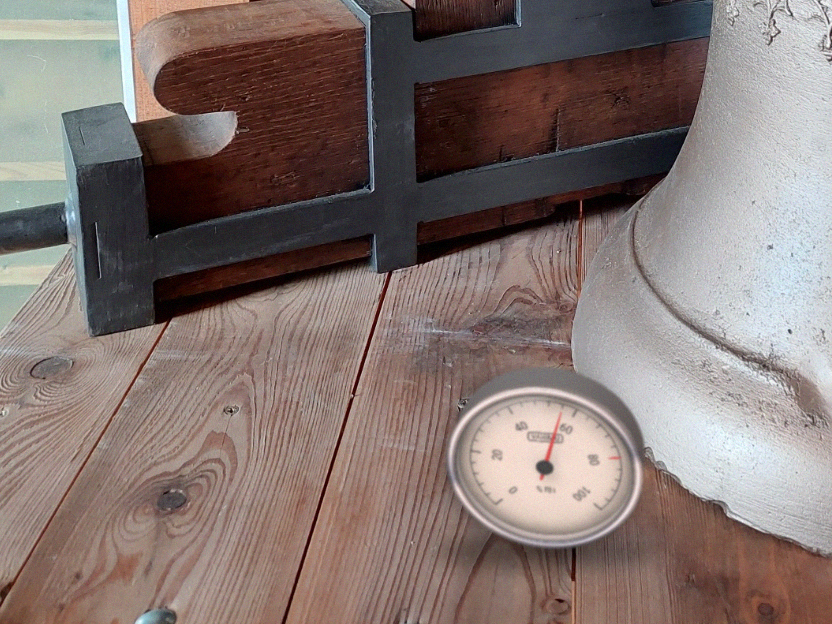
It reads 56; %
